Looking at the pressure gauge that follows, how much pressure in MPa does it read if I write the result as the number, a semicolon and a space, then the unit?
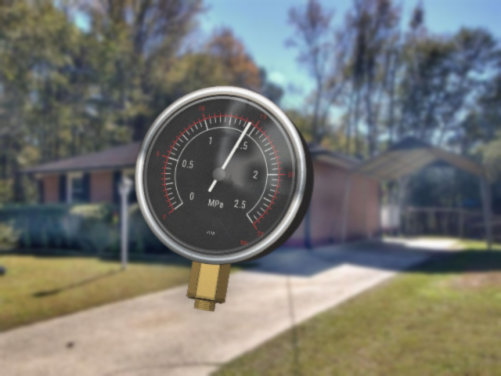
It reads 1.45; MPa
